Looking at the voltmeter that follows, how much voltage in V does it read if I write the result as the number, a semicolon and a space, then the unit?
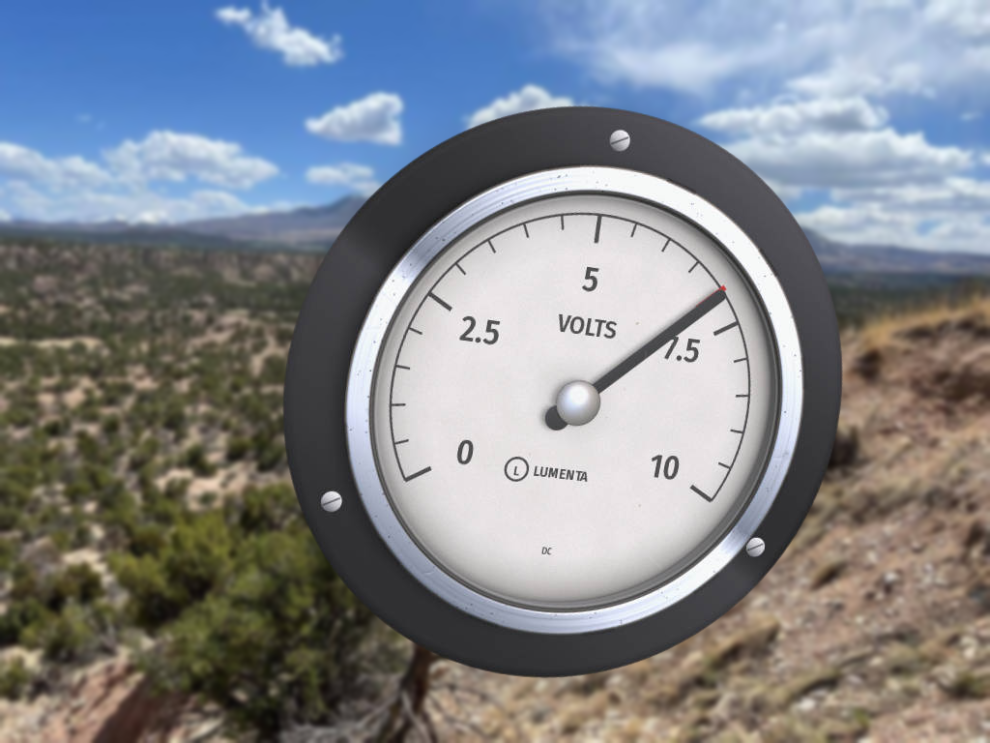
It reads 7; V
